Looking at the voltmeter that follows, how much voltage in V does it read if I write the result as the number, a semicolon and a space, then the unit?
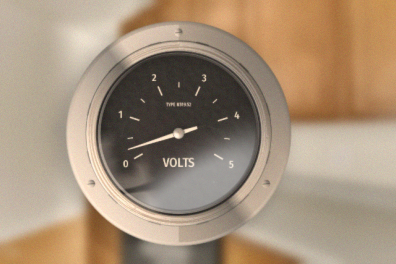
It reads 0.25; V
